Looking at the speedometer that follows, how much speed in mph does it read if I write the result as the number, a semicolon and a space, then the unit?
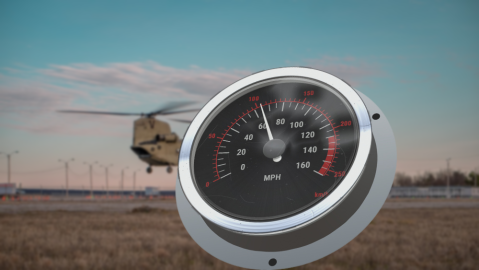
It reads 65; mph
